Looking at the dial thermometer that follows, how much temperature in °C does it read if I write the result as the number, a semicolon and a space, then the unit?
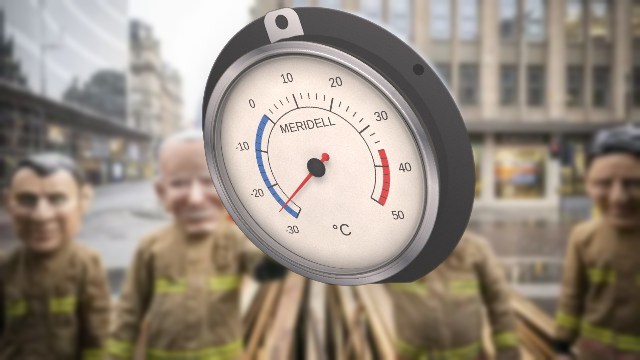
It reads -26; °C
